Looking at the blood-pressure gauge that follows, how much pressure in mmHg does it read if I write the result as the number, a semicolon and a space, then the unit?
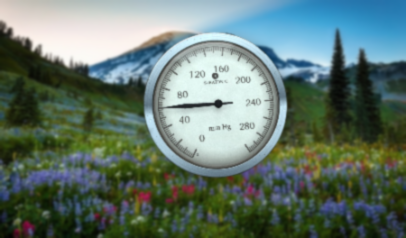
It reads 60; mmHg
